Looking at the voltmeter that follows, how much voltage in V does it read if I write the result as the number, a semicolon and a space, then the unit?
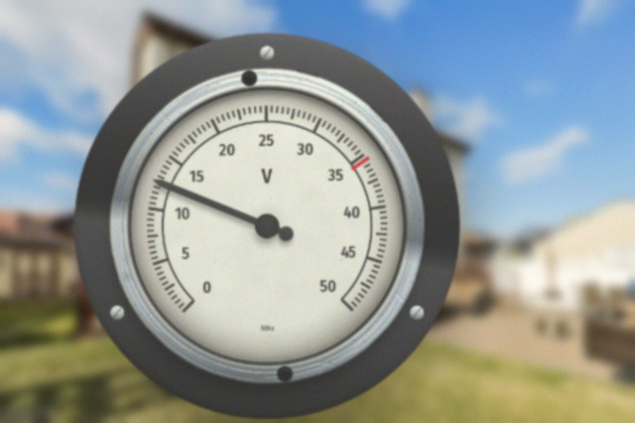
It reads 12.5; V
